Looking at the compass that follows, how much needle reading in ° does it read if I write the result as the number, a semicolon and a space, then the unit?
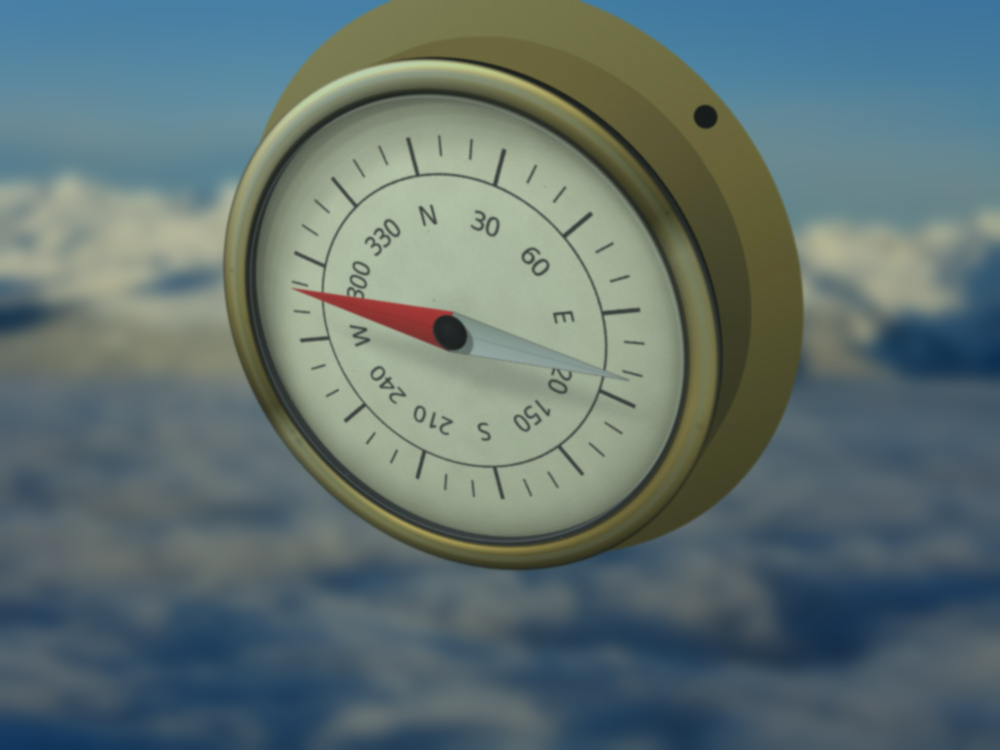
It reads 290; °
